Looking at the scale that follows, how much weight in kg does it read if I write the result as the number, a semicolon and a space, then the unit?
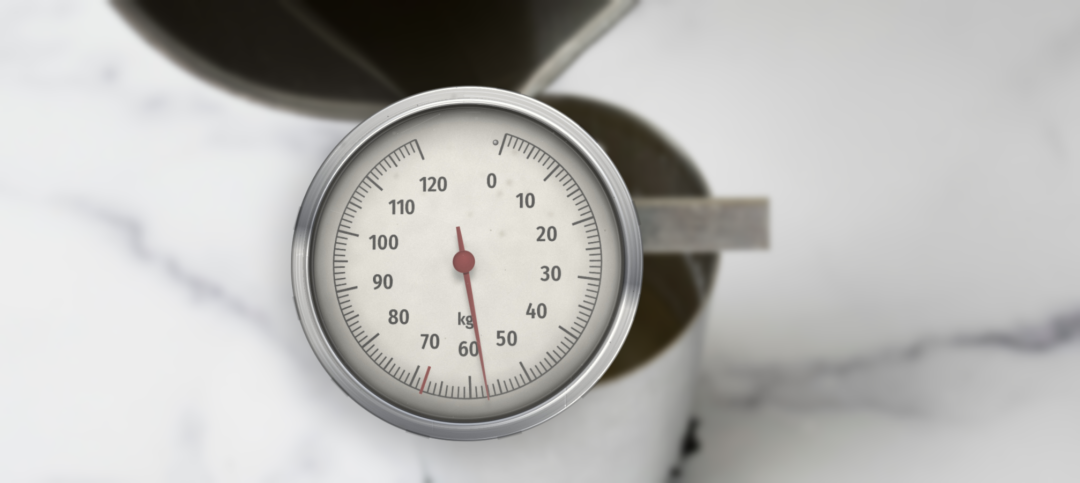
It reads 57; kg
